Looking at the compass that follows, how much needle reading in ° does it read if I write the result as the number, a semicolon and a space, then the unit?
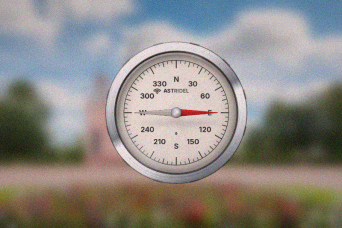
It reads 90; °
